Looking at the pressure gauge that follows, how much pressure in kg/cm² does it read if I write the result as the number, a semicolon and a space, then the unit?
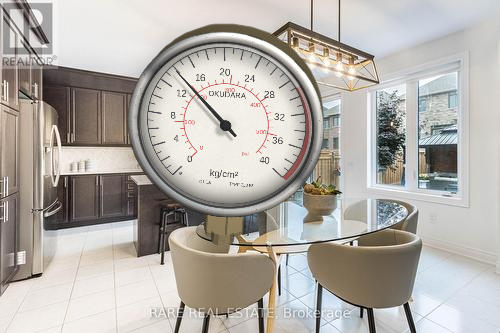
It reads 14; kg/cm²
